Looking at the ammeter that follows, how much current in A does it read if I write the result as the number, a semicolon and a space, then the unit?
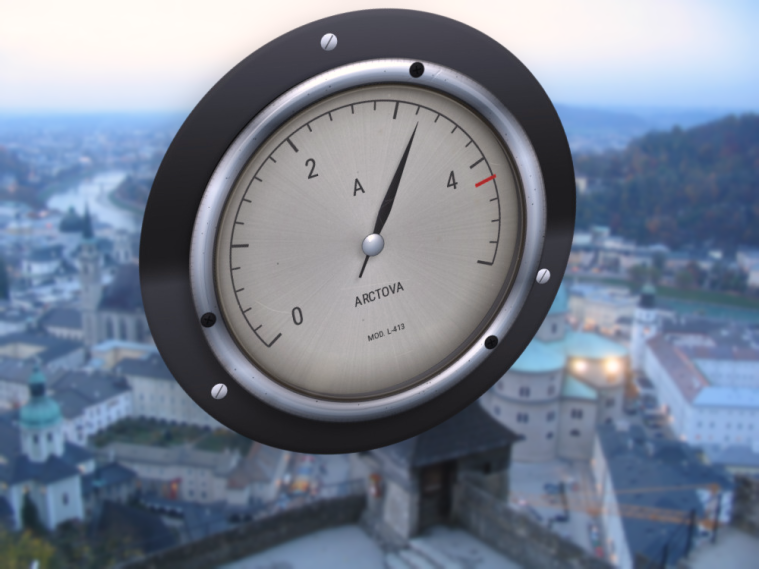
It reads 3.2; A
